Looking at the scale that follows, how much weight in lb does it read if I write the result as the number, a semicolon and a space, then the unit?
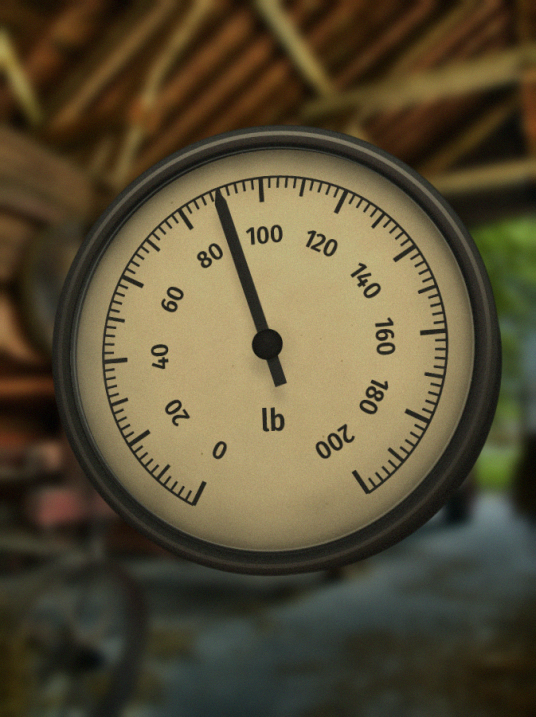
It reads 90; lb
